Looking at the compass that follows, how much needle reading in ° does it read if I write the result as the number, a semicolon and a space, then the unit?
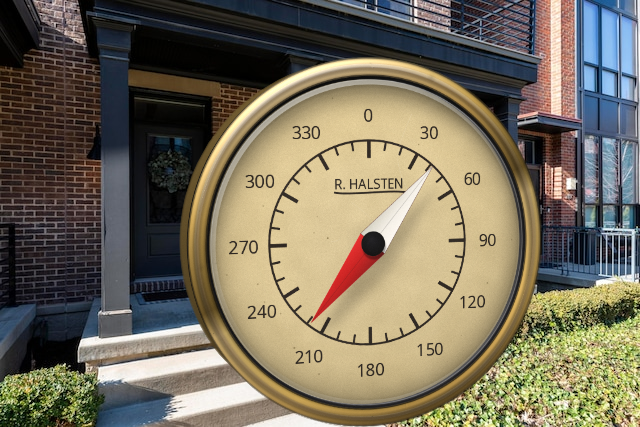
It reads 220; °
